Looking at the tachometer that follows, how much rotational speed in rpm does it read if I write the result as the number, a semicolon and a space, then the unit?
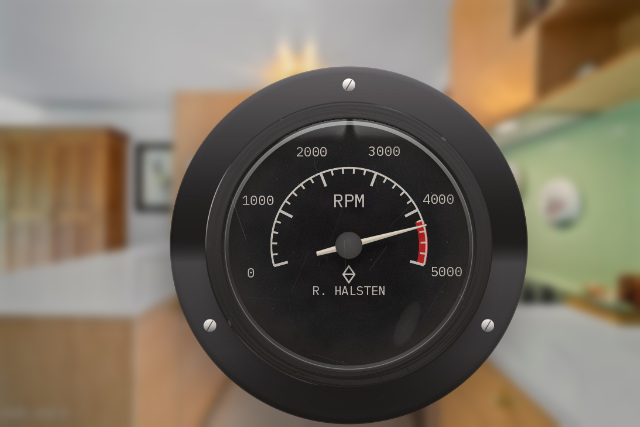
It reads 4300; rpm
